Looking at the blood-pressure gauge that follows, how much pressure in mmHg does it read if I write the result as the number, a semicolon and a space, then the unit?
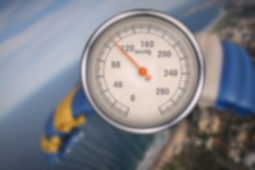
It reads 110; mmHg
